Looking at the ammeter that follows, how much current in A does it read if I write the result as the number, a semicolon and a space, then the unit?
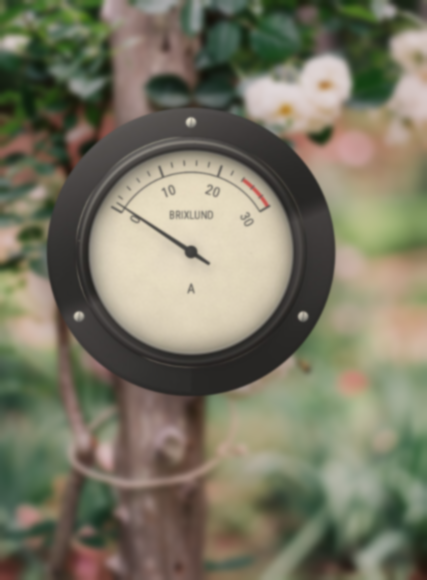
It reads 1; A
